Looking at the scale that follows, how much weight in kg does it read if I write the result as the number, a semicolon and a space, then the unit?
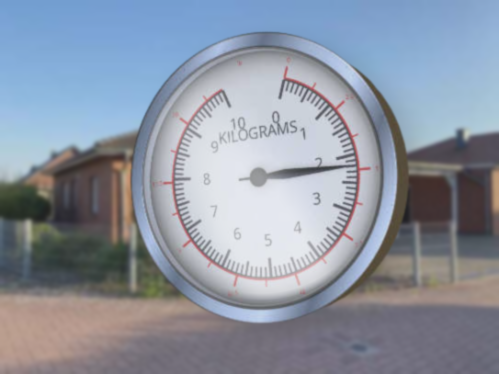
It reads 2.2; kg
